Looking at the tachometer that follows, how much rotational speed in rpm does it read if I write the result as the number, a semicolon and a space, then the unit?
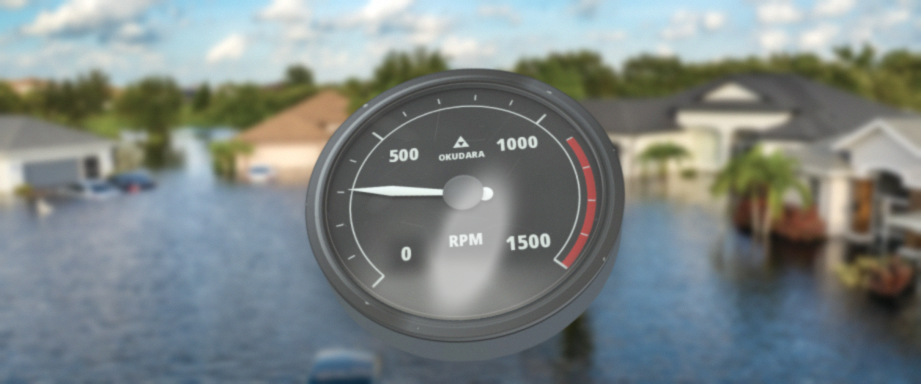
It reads 300; rpm
